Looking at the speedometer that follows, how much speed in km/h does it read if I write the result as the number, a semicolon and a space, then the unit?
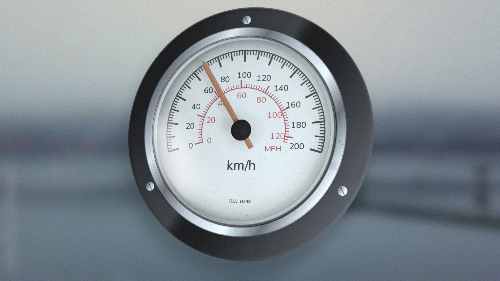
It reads 70; km/h
